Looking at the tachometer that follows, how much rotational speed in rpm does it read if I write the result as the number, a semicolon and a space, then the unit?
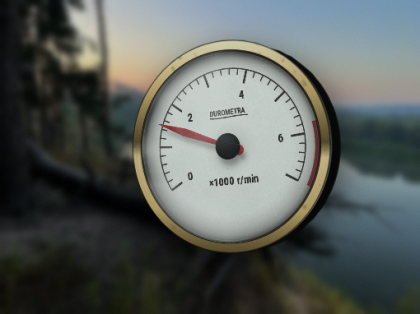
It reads 1500; rpm
